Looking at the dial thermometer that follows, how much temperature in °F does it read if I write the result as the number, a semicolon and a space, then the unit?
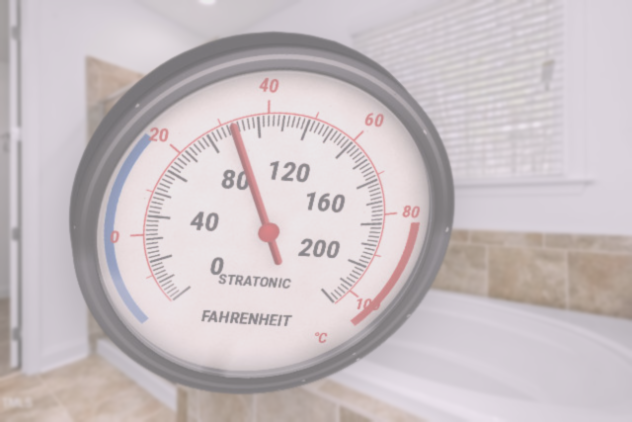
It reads 90; °F
